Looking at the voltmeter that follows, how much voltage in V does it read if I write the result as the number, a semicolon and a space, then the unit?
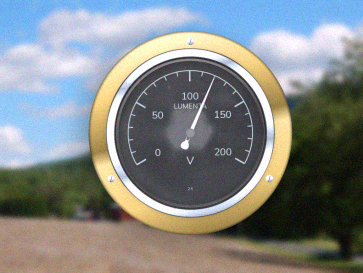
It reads 120; V
